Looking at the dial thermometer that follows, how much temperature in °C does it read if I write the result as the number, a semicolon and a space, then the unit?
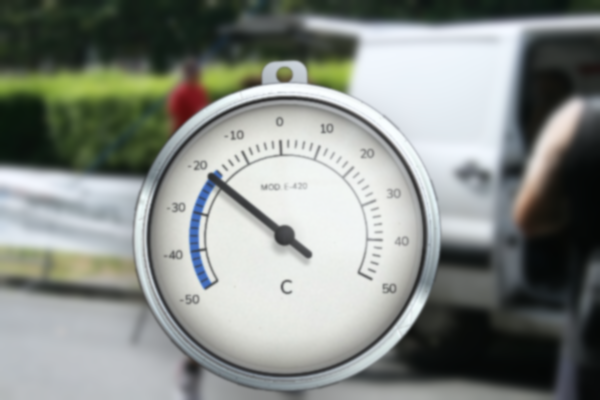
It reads -20; °C
